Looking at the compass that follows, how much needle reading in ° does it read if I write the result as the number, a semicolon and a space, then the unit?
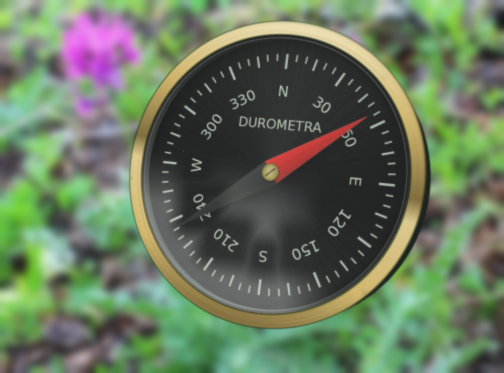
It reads 55; °
